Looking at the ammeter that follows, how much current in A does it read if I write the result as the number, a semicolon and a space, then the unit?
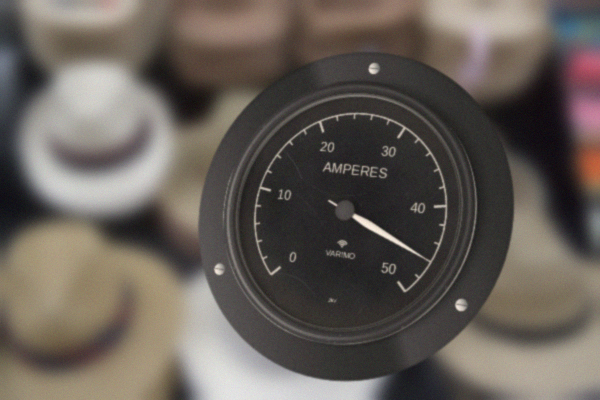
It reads 46; A
